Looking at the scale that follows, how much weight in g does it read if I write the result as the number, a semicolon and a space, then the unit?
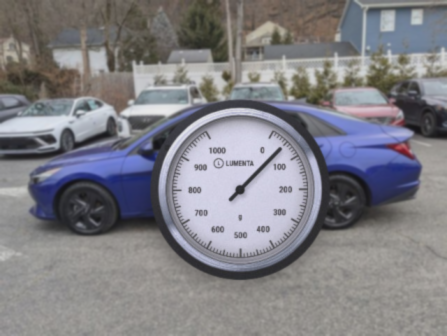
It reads 50; g
